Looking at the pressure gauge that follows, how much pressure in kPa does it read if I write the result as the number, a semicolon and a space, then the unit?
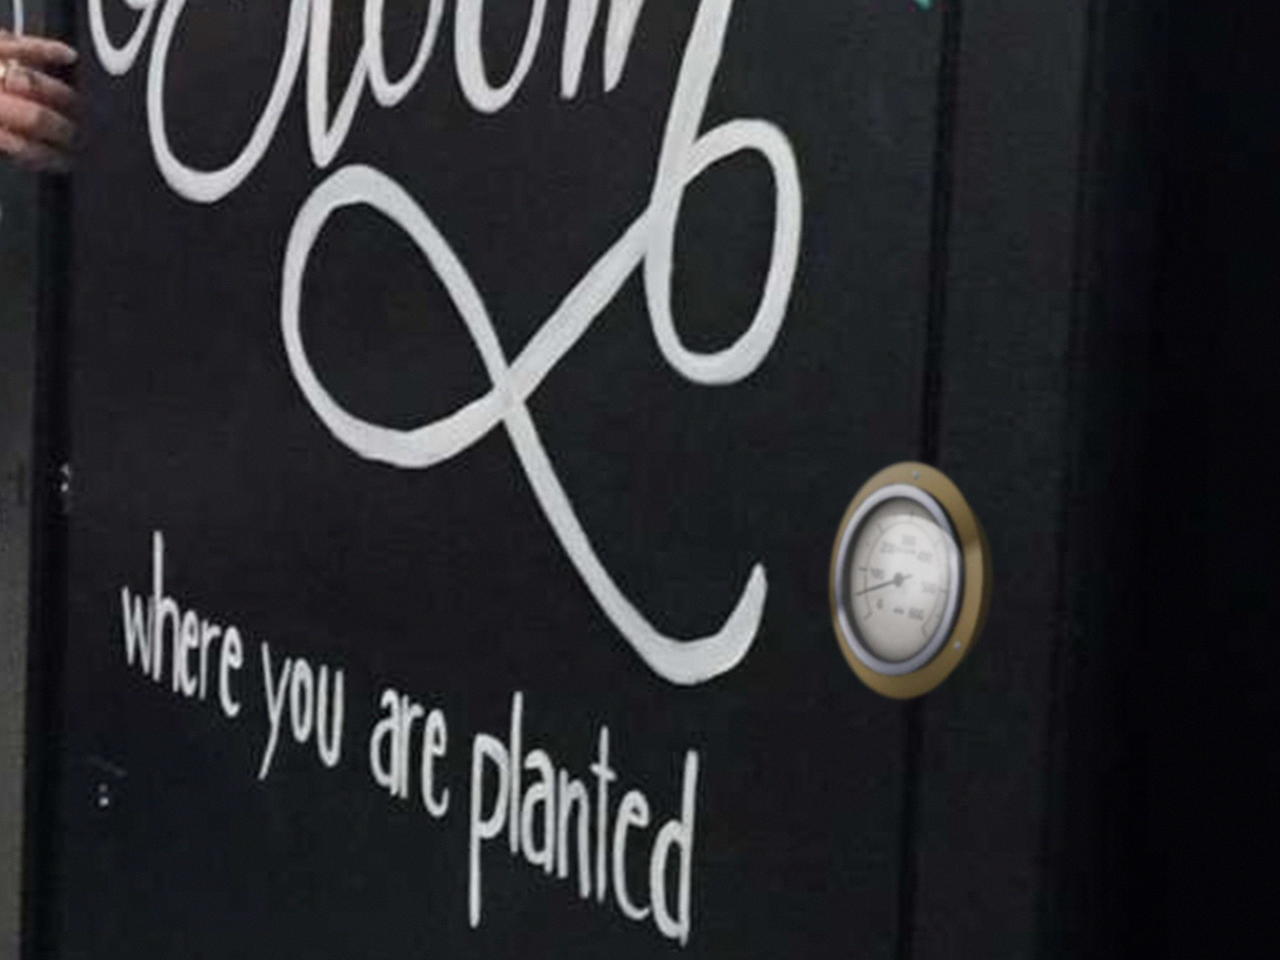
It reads 50; kPa
